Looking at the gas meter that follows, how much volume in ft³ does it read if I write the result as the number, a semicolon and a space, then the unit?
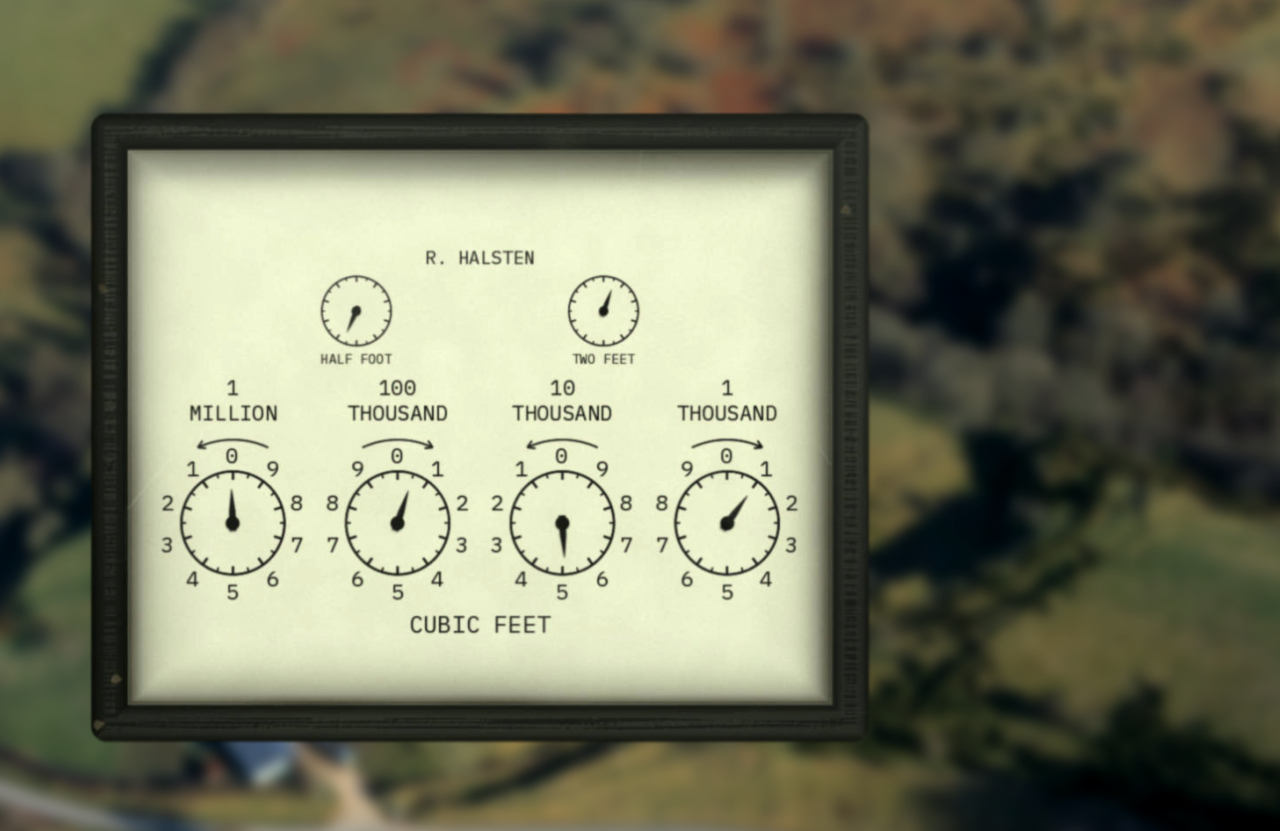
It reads 5100; ft³
